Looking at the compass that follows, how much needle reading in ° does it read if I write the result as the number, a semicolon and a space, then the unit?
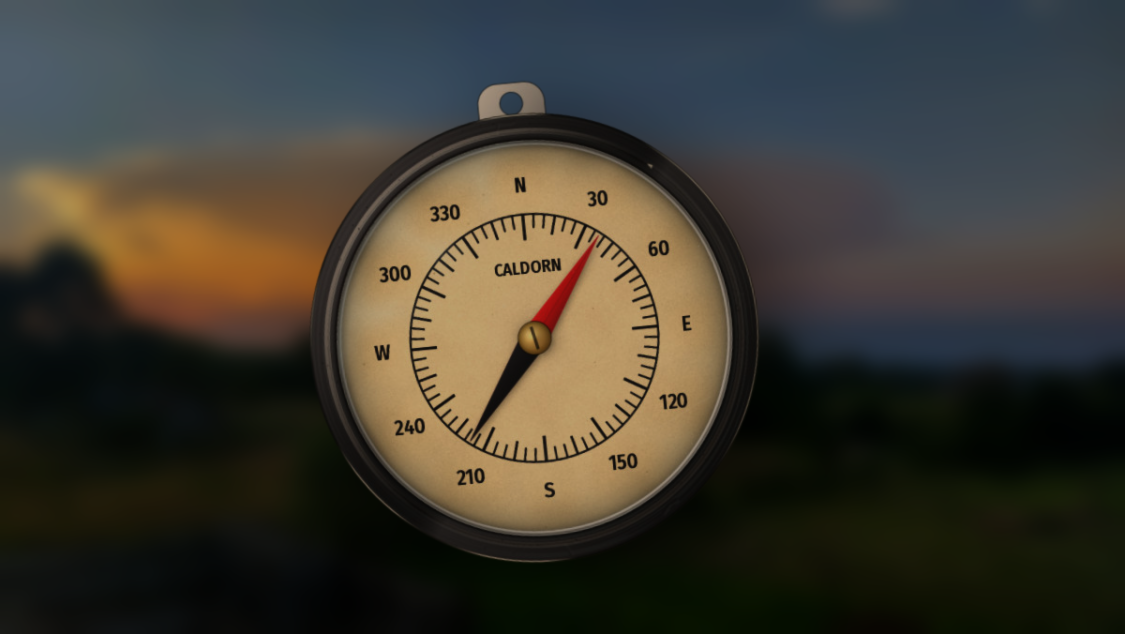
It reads 37.5; °
